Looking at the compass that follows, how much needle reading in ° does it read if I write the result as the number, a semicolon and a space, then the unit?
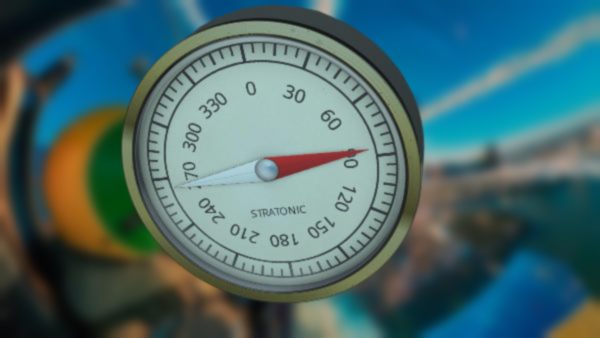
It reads 85; °
